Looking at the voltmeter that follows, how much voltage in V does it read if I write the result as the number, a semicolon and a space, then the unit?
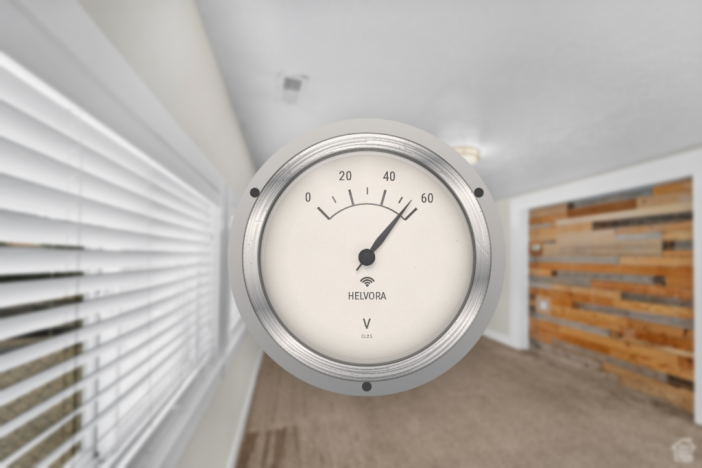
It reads 55; V
